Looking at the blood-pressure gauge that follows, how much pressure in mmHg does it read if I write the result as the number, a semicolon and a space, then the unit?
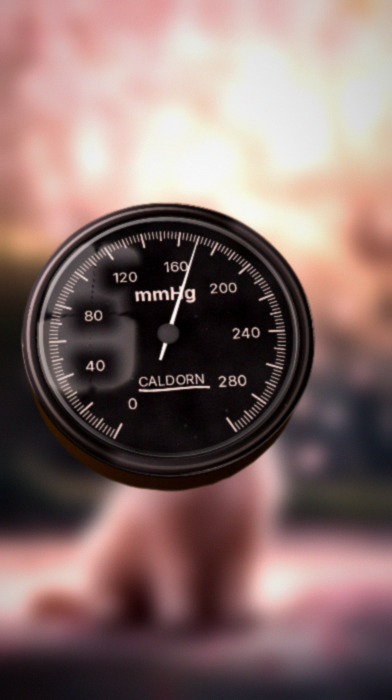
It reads 170; mmHg
